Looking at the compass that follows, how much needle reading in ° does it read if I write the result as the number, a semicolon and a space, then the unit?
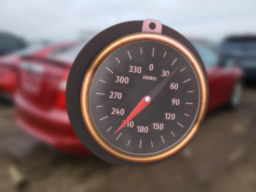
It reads 217.5; °
